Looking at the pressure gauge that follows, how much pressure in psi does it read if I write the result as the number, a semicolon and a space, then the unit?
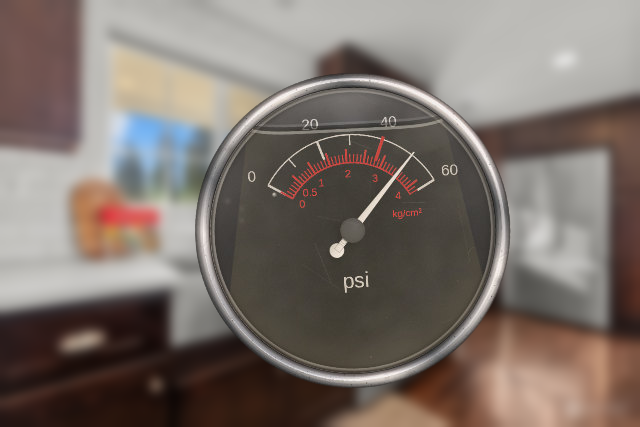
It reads 50; psi
